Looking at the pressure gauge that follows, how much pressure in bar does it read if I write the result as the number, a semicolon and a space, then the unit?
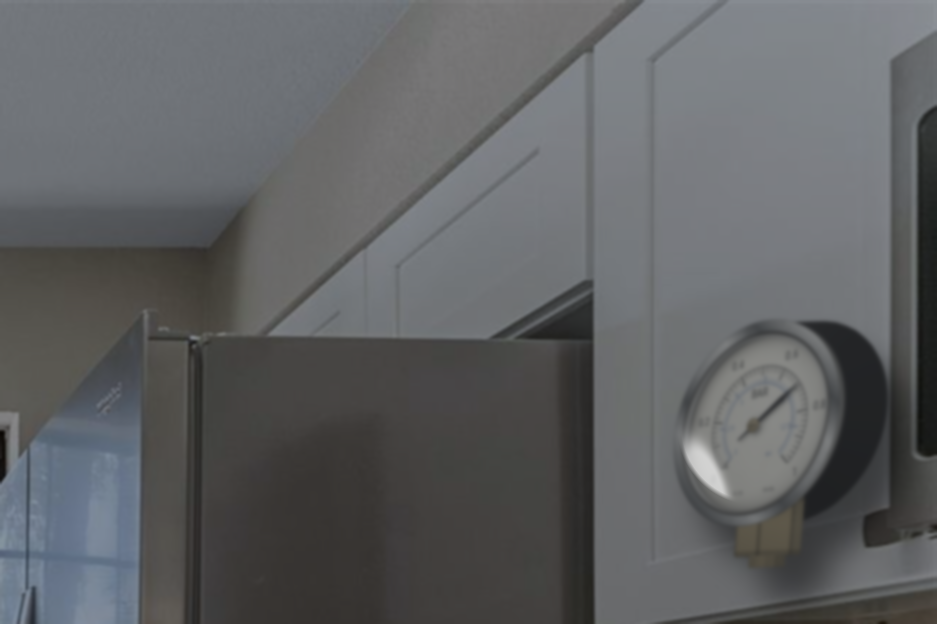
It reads 0.7; bar
